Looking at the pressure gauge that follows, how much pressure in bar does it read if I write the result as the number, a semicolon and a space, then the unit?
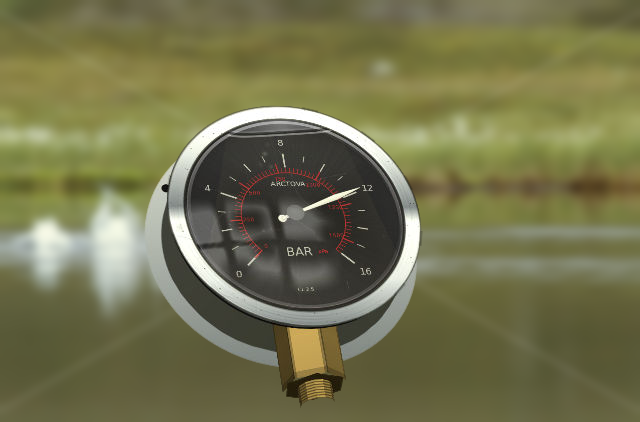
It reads 12; bar
